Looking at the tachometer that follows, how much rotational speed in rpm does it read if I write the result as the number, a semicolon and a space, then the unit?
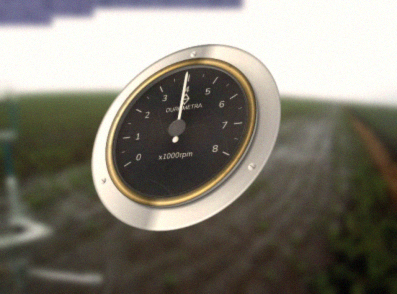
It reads 4000; rpm
